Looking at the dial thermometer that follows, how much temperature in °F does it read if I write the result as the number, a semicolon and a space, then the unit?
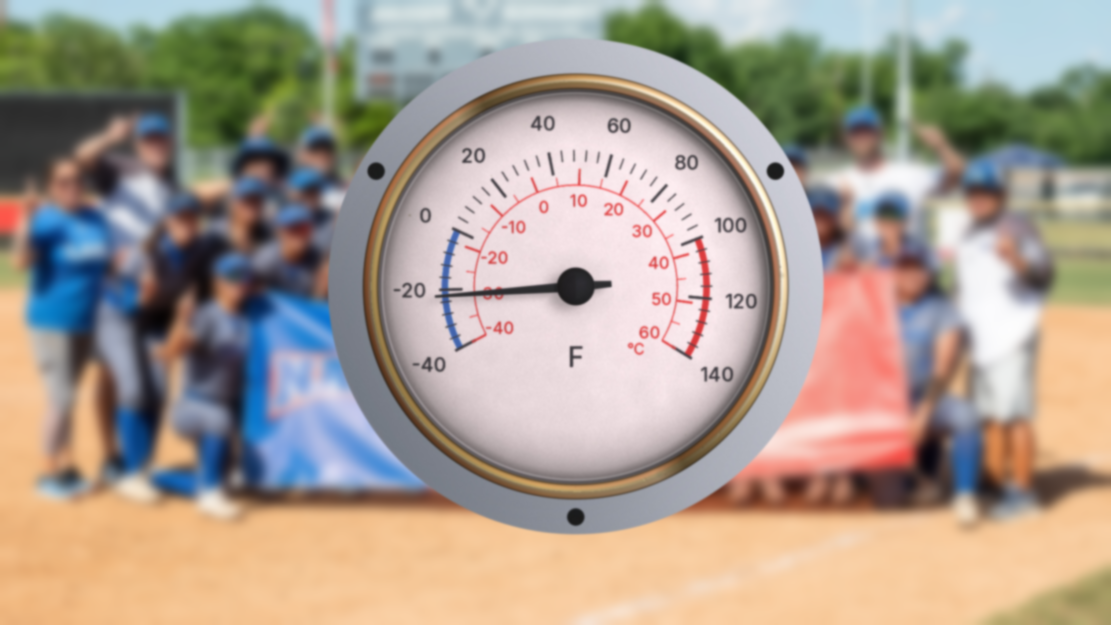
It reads -22; °F
